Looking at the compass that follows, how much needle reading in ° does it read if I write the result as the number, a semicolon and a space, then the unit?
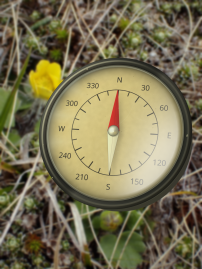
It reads 0; °
